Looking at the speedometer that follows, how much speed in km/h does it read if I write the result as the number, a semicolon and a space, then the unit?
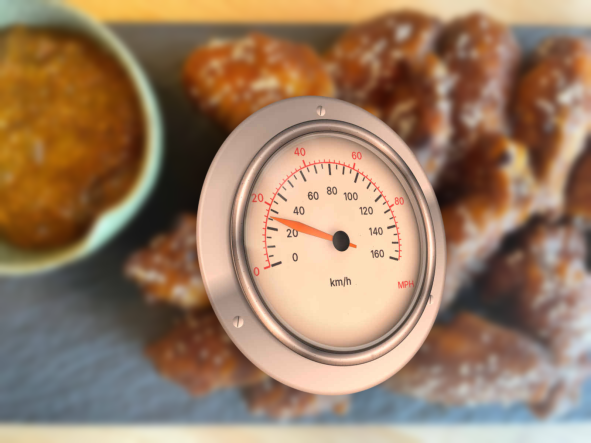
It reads 25; km/h
